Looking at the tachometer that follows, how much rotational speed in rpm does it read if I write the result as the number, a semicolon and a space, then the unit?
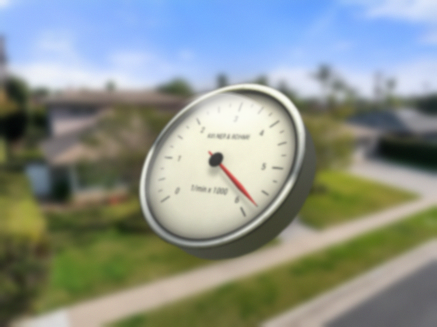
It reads 5750; rpm
